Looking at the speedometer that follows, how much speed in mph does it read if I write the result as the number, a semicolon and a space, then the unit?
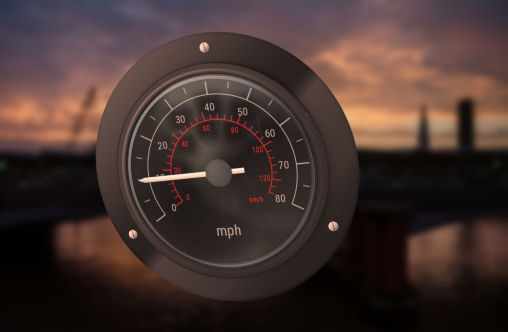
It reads 10; mph
